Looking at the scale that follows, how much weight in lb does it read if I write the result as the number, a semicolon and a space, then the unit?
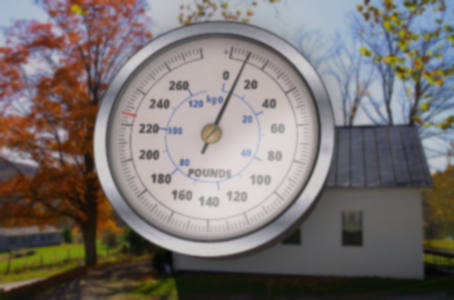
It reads 10; lb
